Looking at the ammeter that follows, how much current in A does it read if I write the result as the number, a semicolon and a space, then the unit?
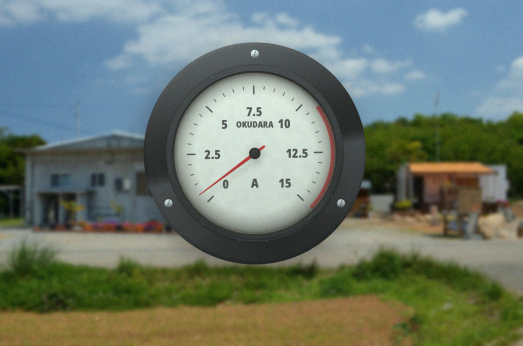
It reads 0.5; A
